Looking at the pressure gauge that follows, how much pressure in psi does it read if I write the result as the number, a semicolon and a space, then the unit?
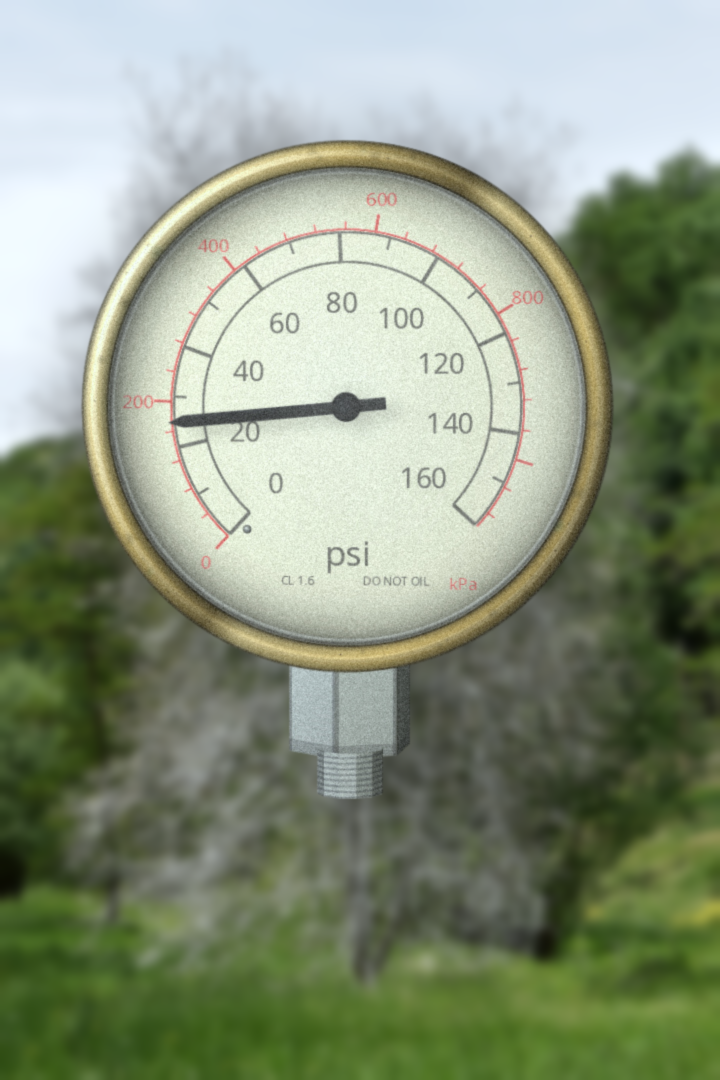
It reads 25; psi
